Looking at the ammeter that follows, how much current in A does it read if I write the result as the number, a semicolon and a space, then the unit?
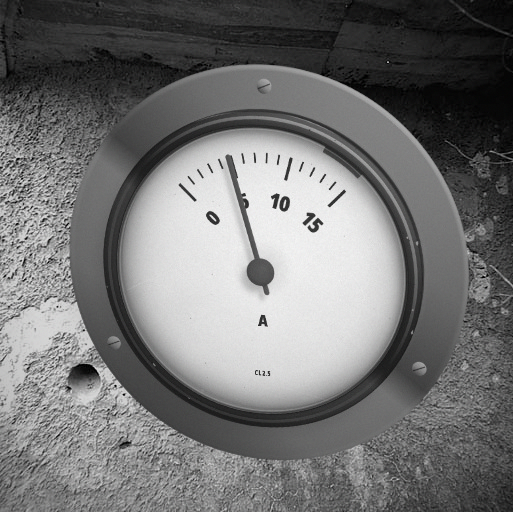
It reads 5; A
